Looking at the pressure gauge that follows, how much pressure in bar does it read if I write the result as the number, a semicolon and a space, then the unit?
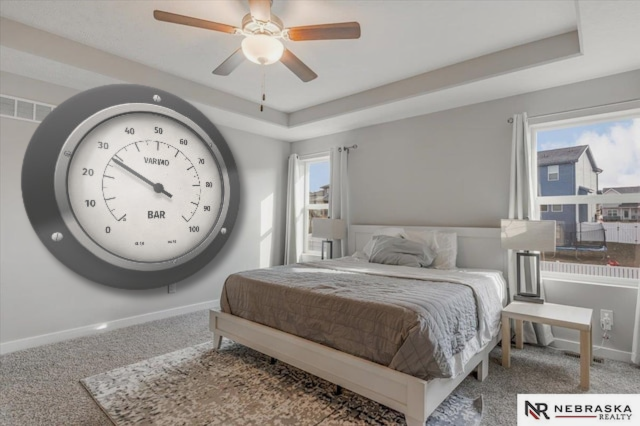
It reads 27.5; bar
